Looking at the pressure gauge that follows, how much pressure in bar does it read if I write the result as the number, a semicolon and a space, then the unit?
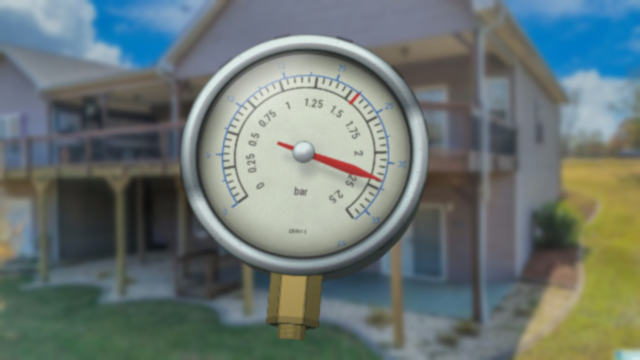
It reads 2.2; bar
